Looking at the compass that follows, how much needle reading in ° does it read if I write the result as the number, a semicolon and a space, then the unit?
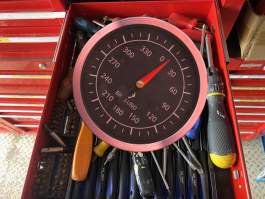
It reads 10; °
